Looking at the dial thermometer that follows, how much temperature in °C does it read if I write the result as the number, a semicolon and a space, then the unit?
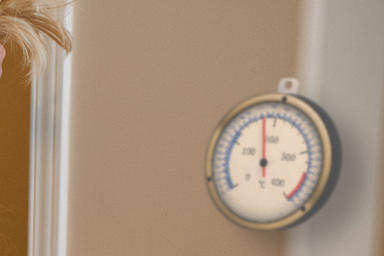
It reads 180; °C
